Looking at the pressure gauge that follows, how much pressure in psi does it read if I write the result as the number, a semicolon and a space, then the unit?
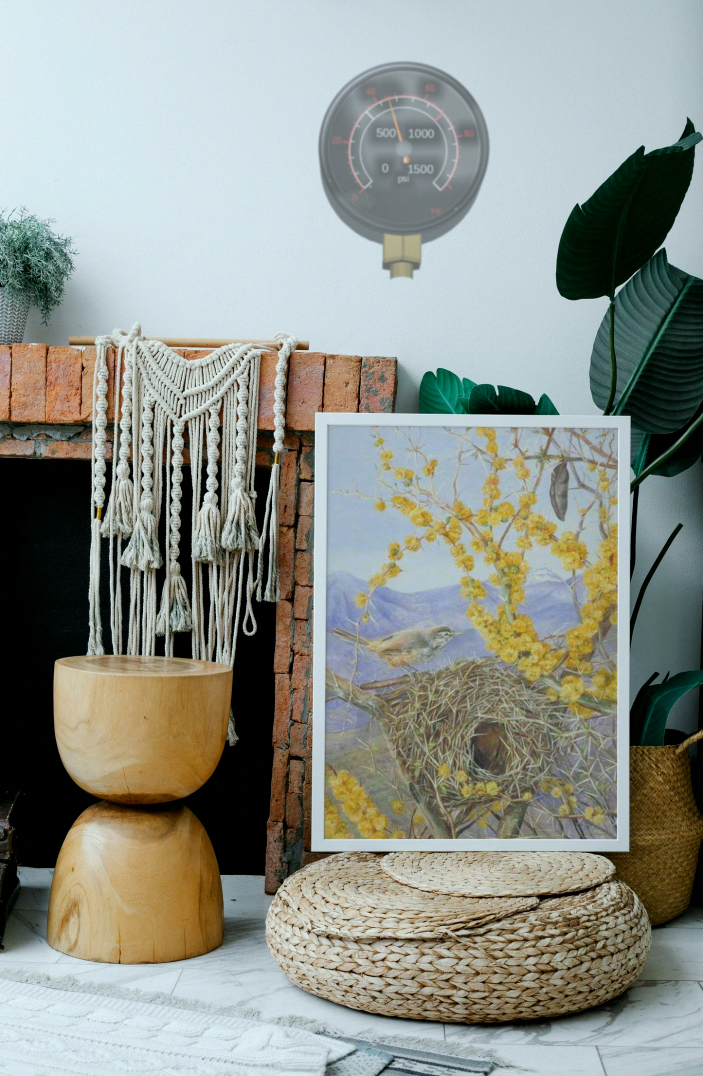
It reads 650; psi
